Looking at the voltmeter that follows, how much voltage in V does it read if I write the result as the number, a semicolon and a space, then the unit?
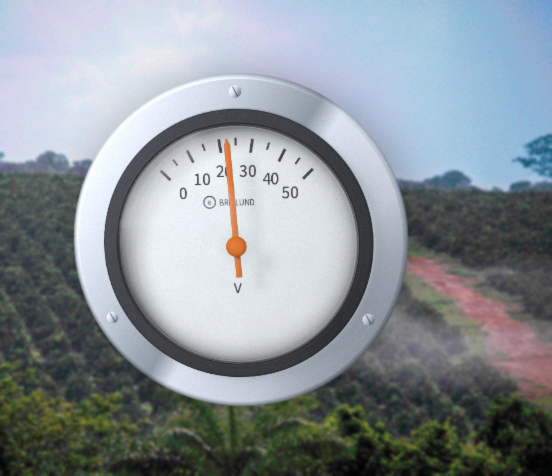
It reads 22.5; V
